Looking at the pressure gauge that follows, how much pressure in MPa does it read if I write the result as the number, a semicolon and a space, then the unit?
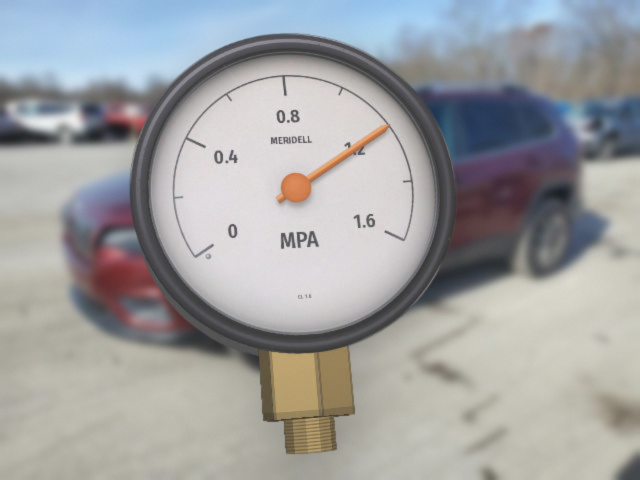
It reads 1.2; MPa
